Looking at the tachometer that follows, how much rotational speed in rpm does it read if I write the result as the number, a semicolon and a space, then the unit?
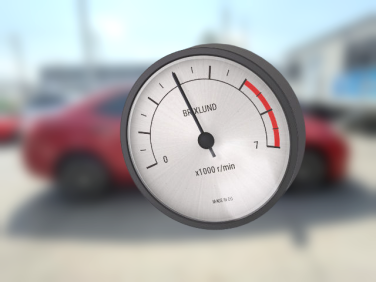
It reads 3000; rpm
